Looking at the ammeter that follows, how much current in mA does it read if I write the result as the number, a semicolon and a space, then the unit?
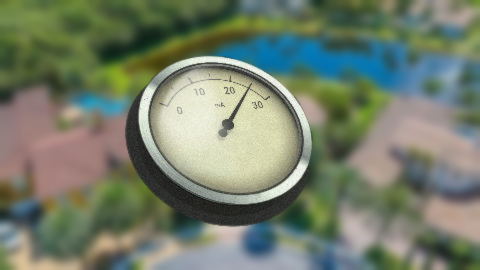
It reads 25; mA
